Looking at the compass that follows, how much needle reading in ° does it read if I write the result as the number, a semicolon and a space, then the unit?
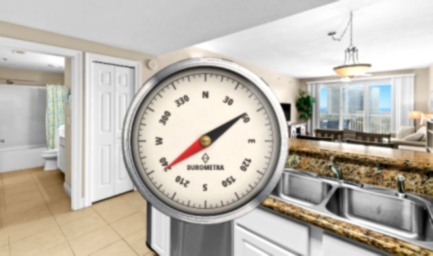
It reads 235; °
